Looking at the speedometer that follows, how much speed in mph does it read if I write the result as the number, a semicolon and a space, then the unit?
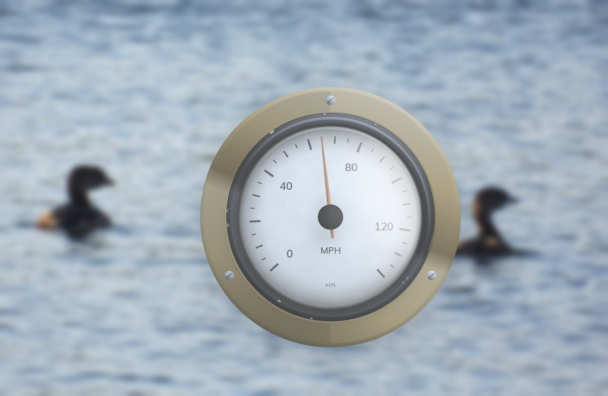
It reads 65; mph
